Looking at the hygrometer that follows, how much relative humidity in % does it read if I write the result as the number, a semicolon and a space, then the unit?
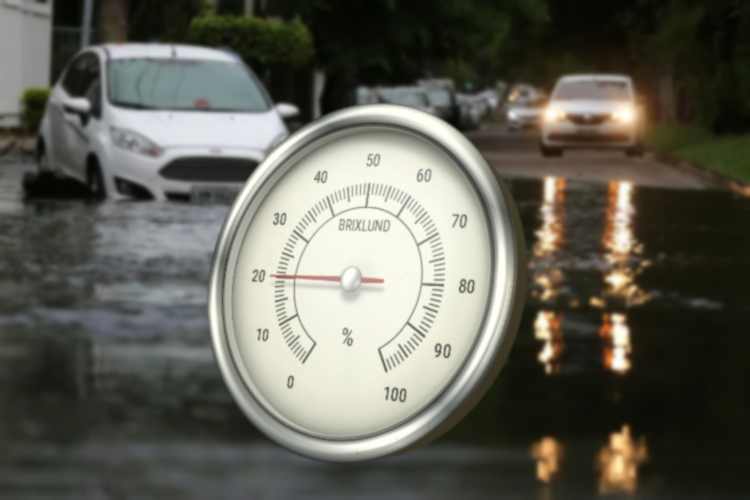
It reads 20; %
